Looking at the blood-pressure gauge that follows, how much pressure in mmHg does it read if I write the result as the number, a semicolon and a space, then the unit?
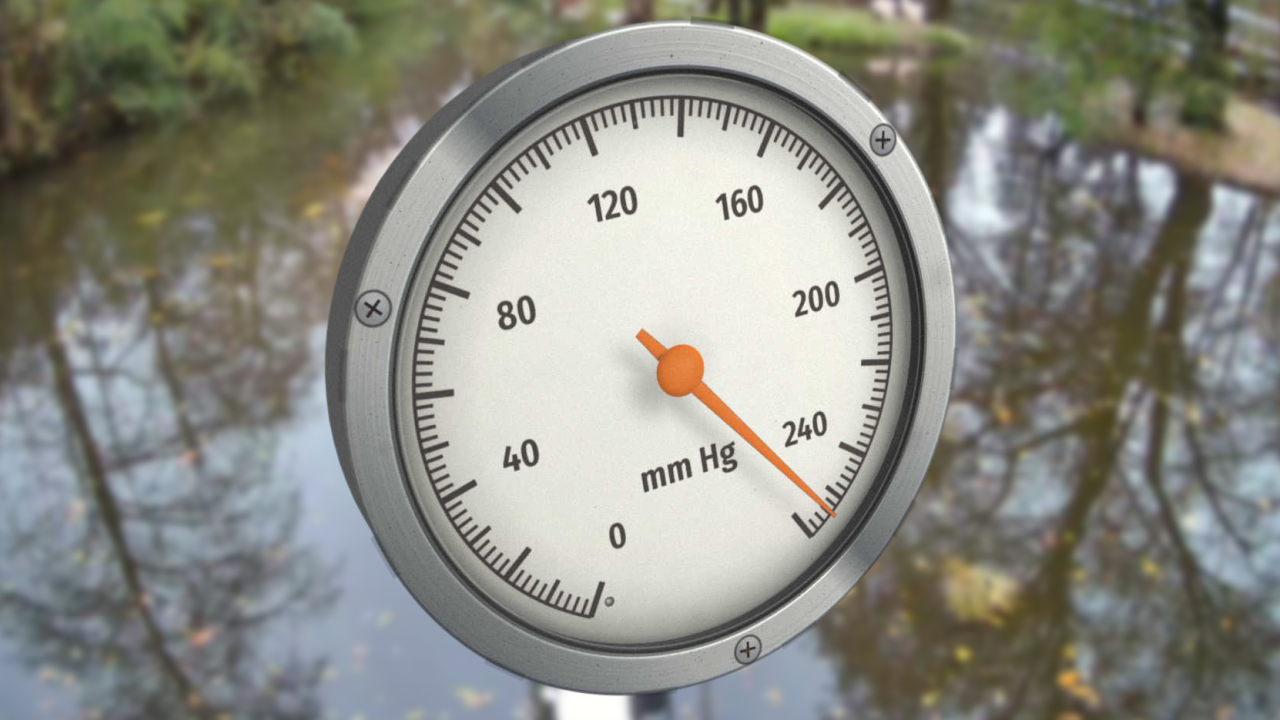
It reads 254; mmHg
